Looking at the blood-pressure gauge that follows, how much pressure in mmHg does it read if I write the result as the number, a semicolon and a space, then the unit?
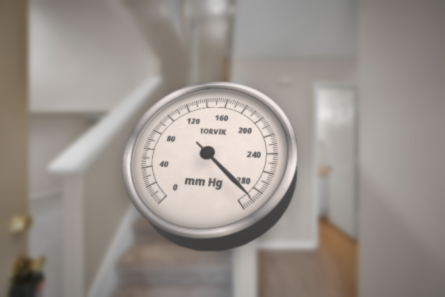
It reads 290; mmHg
